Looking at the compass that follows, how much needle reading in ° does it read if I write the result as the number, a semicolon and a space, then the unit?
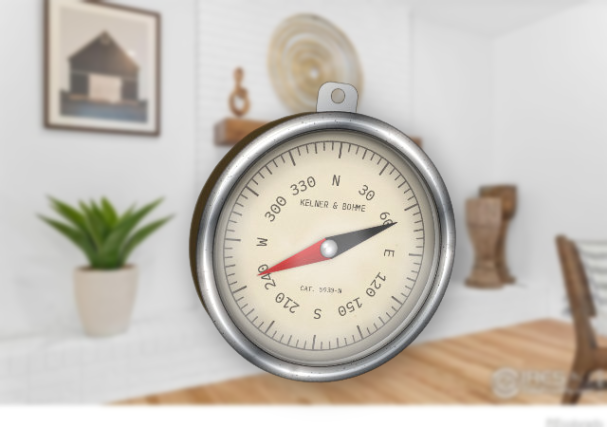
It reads 245; °
